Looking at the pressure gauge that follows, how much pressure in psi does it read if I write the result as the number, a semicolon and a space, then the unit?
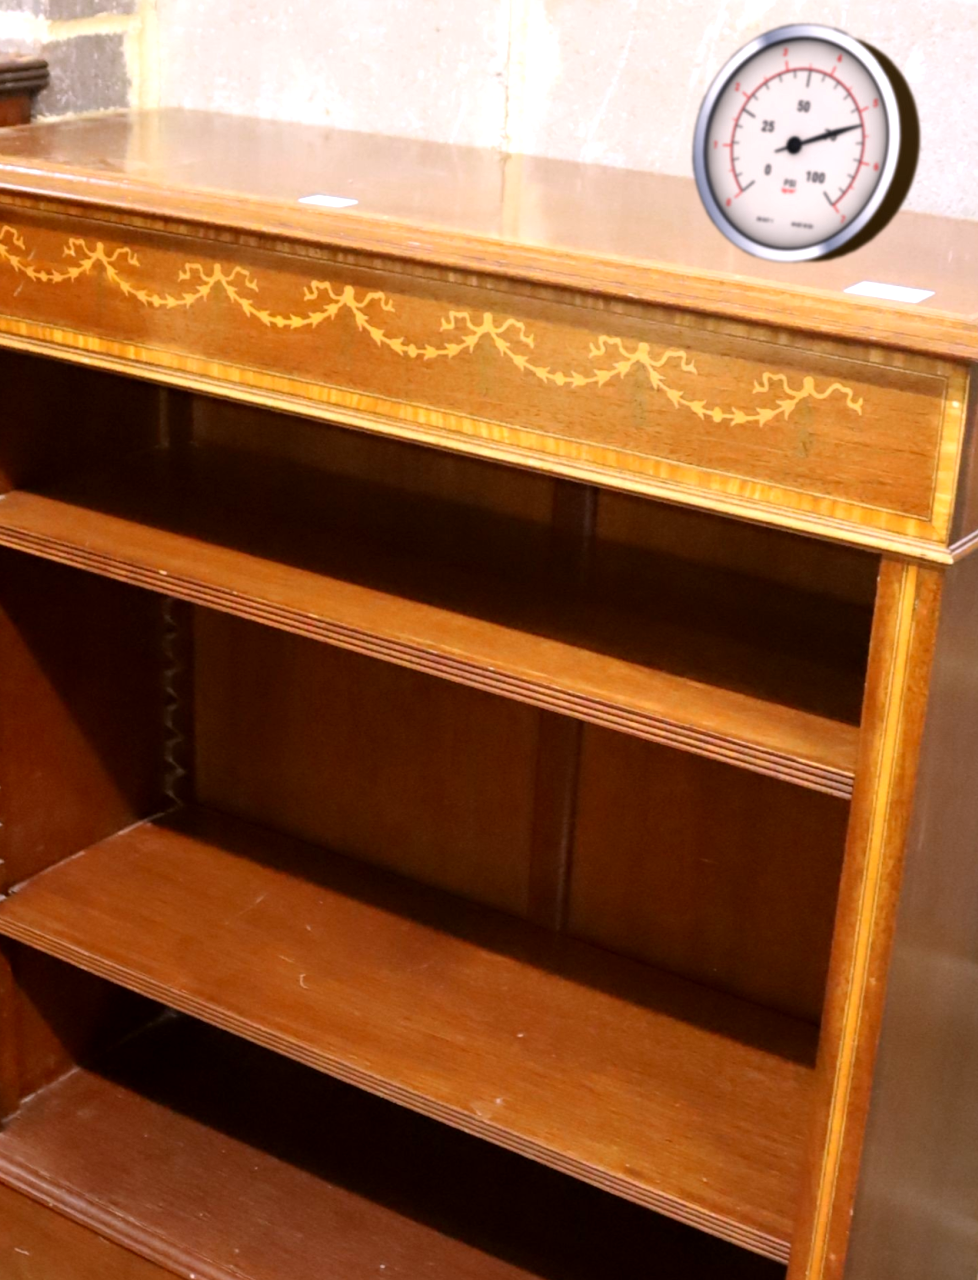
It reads 75; psi
